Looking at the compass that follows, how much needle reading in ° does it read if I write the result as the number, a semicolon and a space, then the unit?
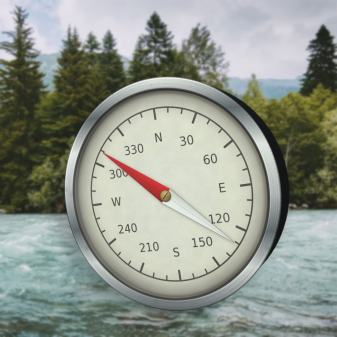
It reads 310; °
